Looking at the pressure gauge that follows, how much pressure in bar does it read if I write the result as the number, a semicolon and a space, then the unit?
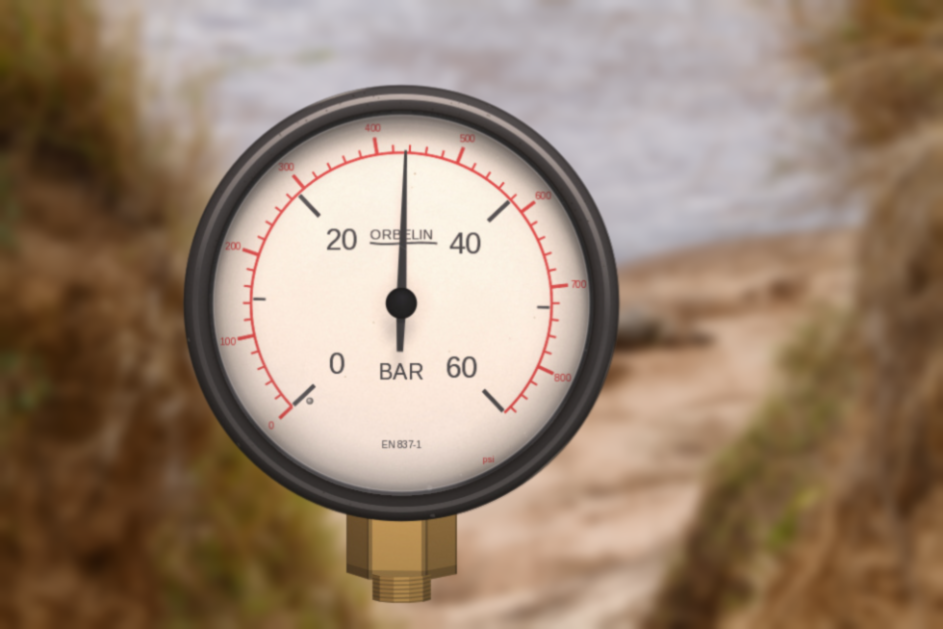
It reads 30; bar
